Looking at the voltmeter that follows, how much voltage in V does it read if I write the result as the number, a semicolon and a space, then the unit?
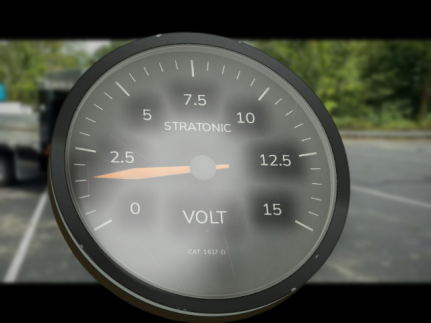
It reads 1.5; V
